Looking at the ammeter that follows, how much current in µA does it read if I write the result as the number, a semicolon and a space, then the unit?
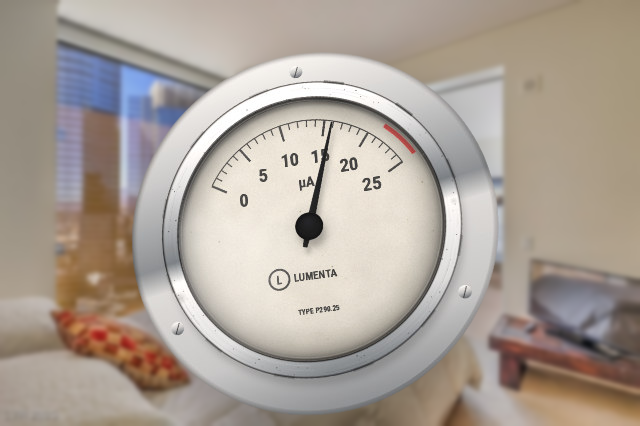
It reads 16; µA
